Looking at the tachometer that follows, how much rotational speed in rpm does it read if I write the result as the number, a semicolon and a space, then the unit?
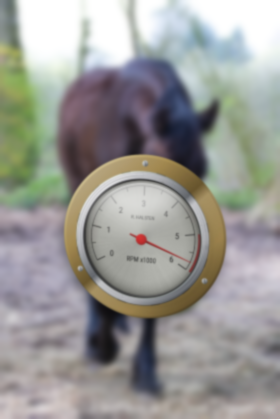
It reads 5750; rpm
